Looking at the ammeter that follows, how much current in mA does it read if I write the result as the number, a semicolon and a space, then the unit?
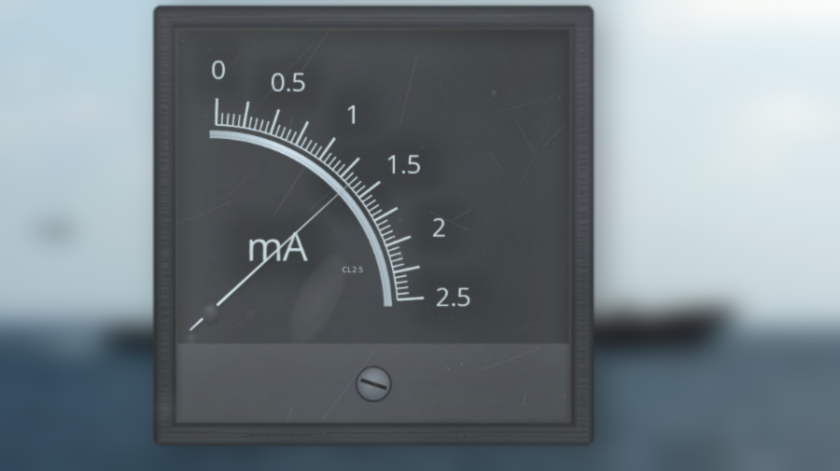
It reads 1.35; mA
